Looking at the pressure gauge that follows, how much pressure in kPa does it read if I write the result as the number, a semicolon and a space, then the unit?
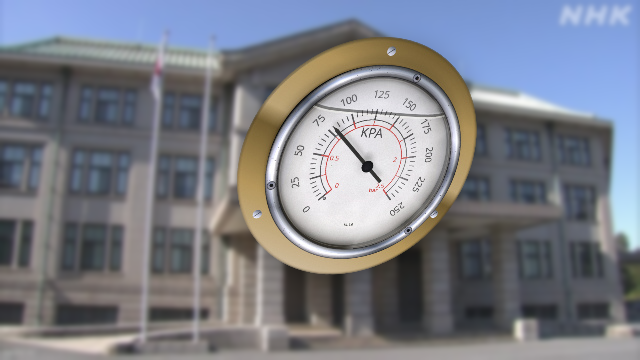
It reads 80; kPa
